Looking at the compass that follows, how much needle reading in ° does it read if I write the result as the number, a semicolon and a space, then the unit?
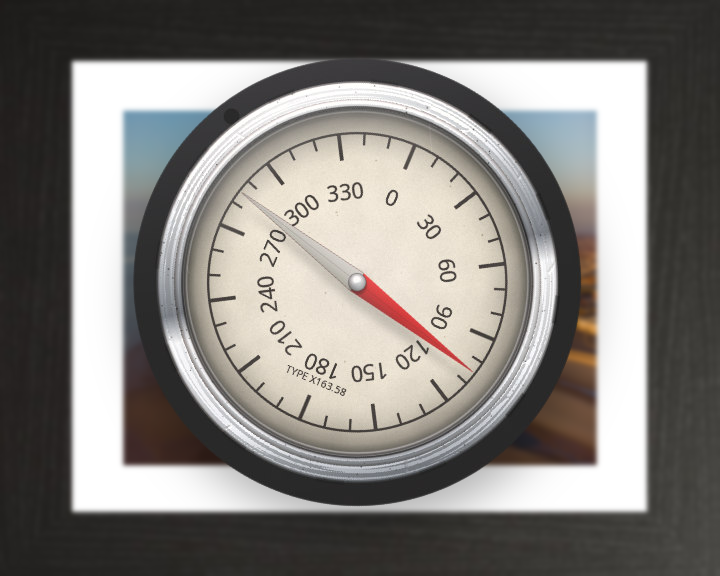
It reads 105; °
